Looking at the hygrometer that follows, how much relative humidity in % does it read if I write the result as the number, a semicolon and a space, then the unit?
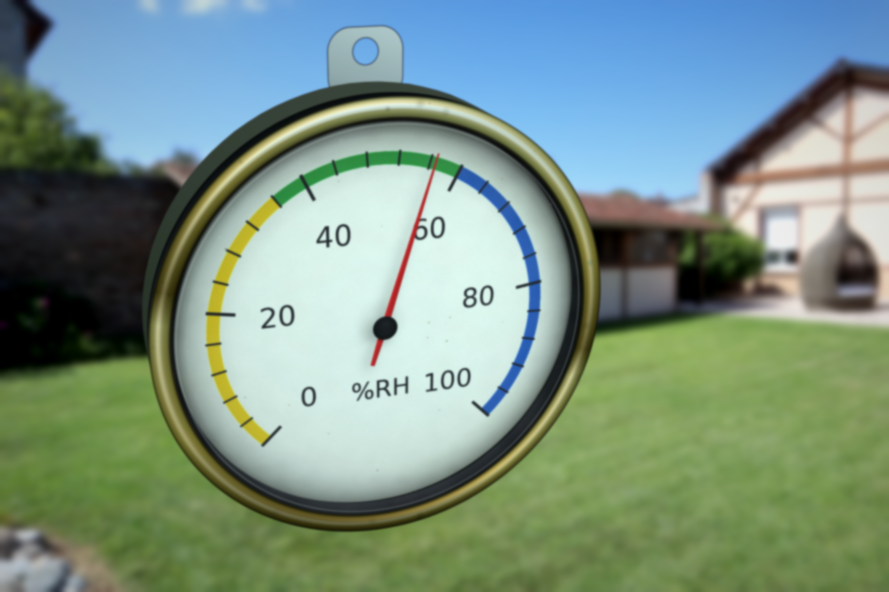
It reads 56; %
